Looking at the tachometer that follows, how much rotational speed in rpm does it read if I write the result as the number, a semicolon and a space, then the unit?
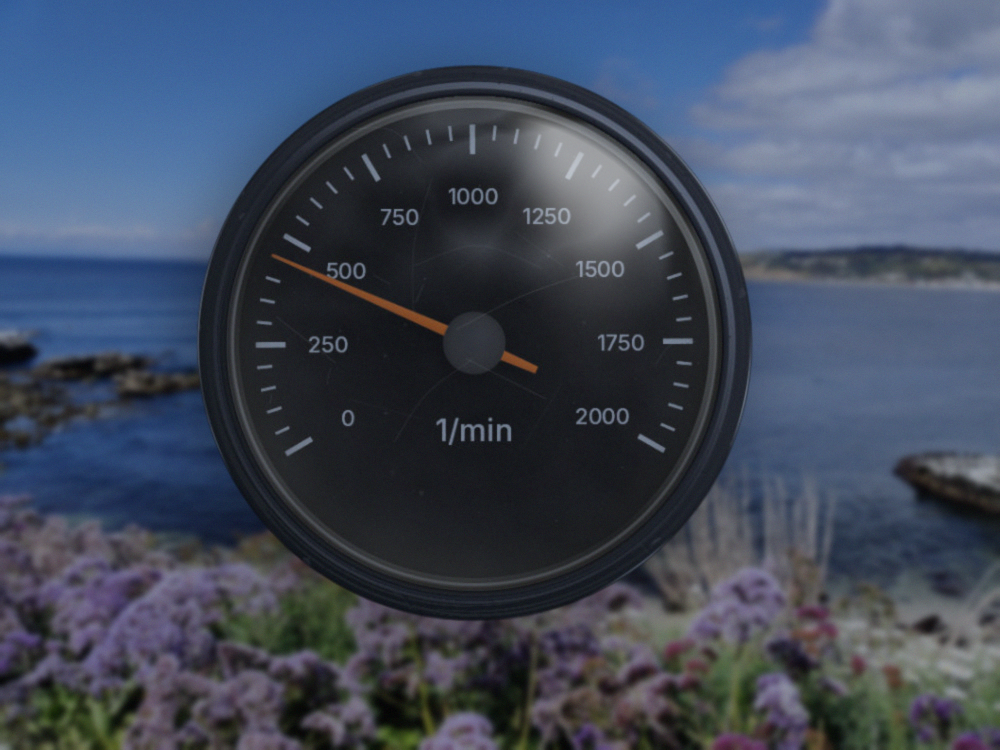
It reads 450; rpm
